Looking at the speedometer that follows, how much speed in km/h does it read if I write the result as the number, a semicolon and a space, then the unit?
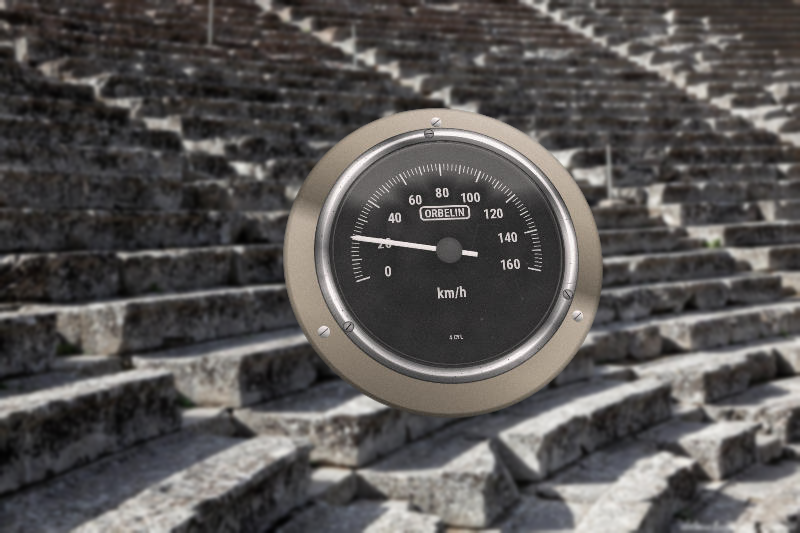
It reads 20; km/h
